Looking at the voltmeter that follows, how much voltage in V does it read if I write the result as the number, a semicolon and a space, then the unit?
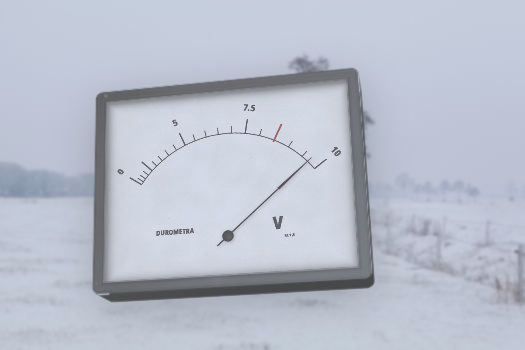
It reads 9.75; V
